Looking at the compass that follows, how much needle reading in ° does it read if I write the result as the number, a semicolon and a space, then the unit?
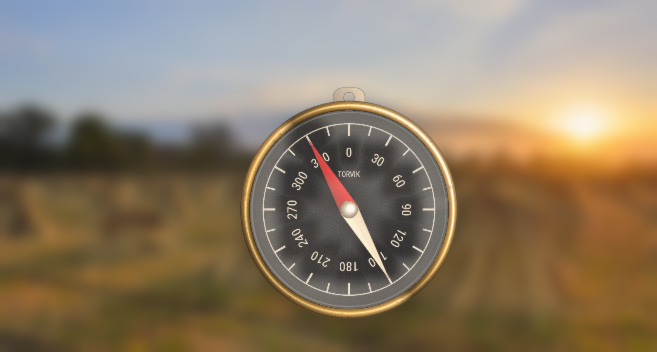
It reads 330; °
